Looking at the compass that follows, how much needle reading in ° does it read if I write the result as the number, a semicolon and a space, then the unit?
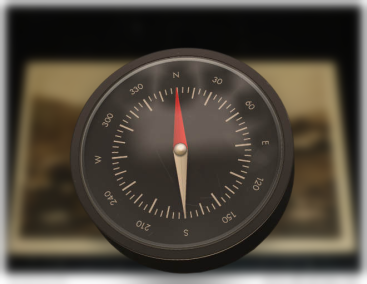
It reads 0; °
